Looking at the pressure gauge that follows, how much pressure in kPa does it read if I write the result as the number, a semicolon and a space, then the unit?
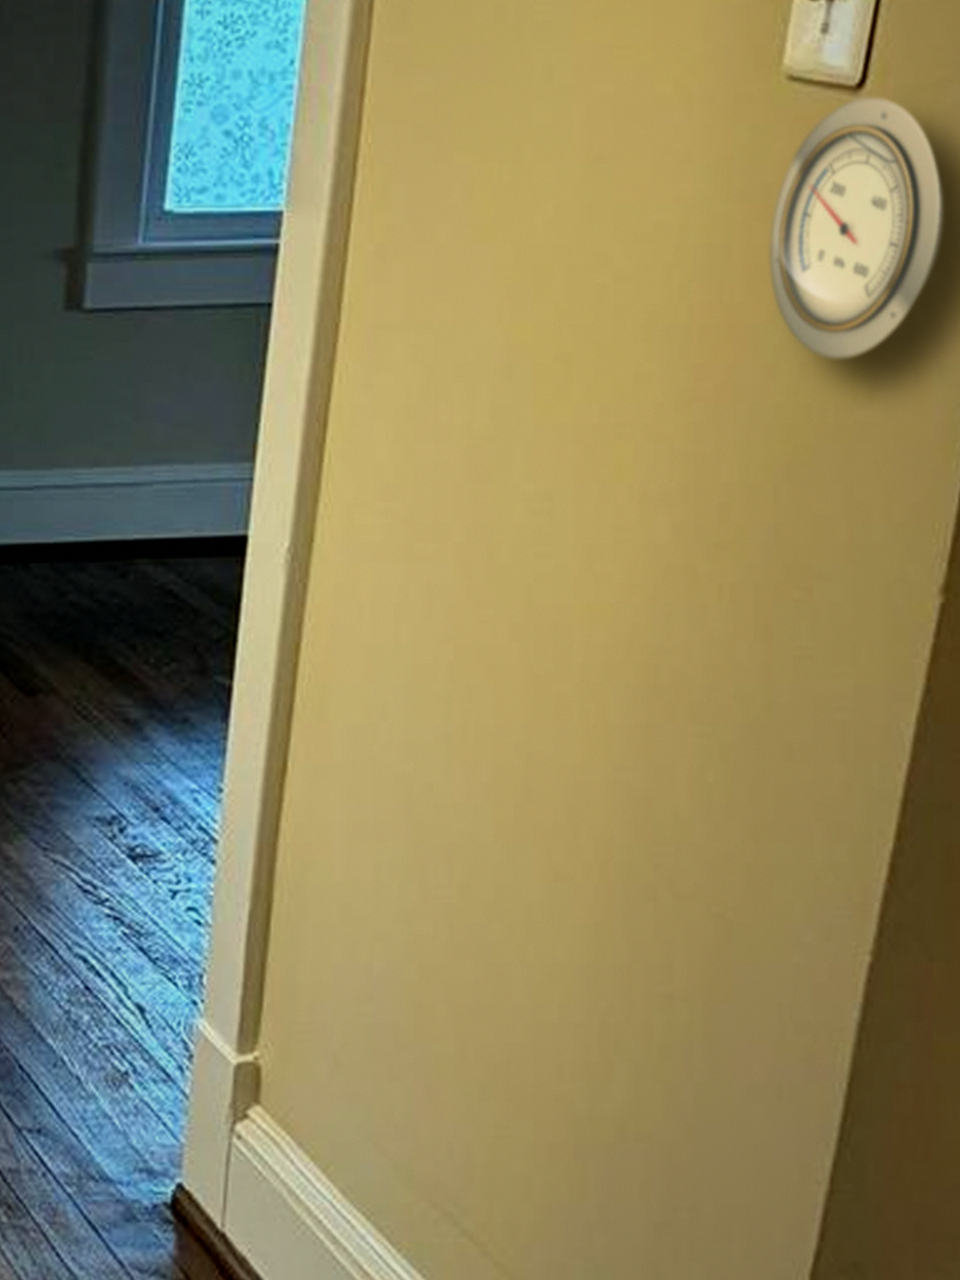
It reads 150; kPa
